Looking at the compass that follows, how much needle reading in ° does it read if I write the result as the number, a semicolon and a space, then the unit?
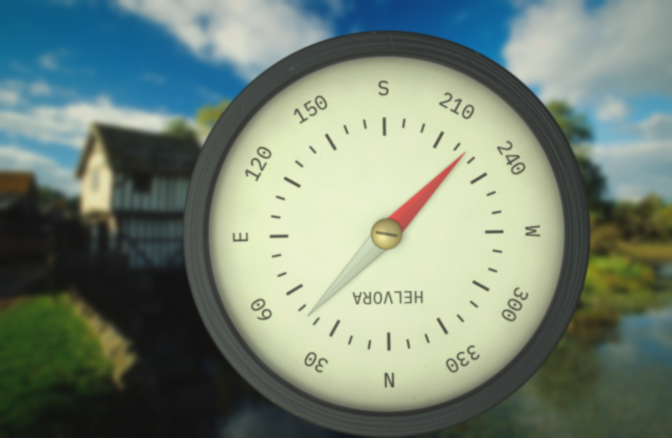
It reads 225; °
